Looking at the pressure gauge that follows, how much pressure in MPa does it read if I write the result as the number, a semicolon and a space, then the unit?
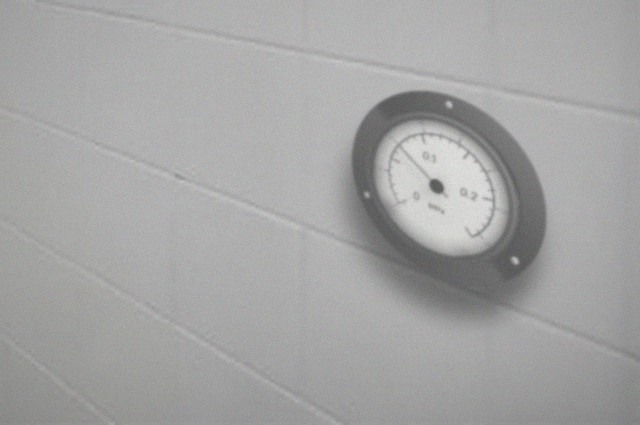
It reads 0.07; MPa
